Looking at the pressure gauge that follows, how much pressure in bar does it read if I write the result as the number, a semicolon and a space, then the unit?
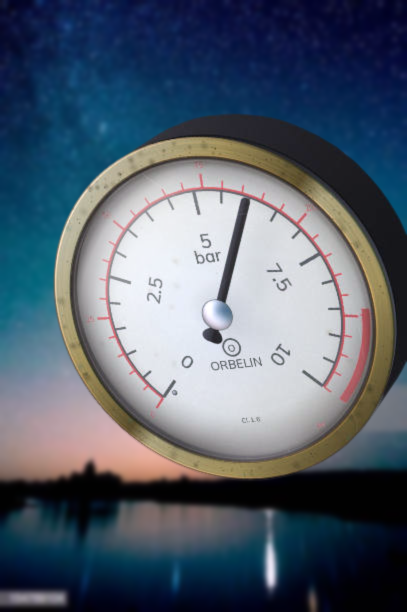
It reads 6; bar
